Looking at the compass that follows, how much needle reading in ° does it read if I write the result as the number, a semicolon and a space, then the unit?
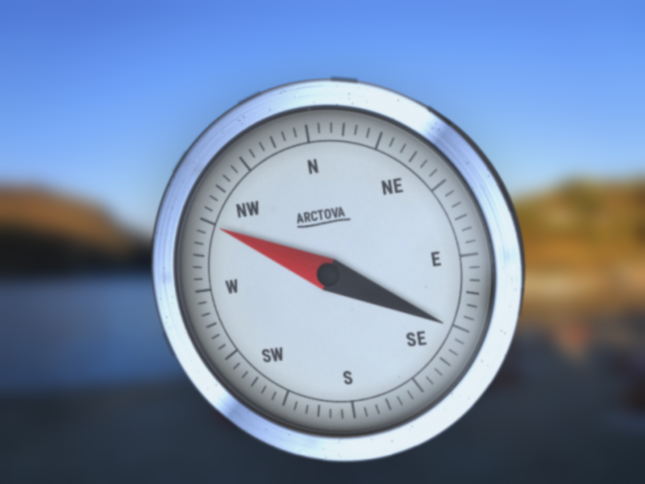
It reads 300; °
